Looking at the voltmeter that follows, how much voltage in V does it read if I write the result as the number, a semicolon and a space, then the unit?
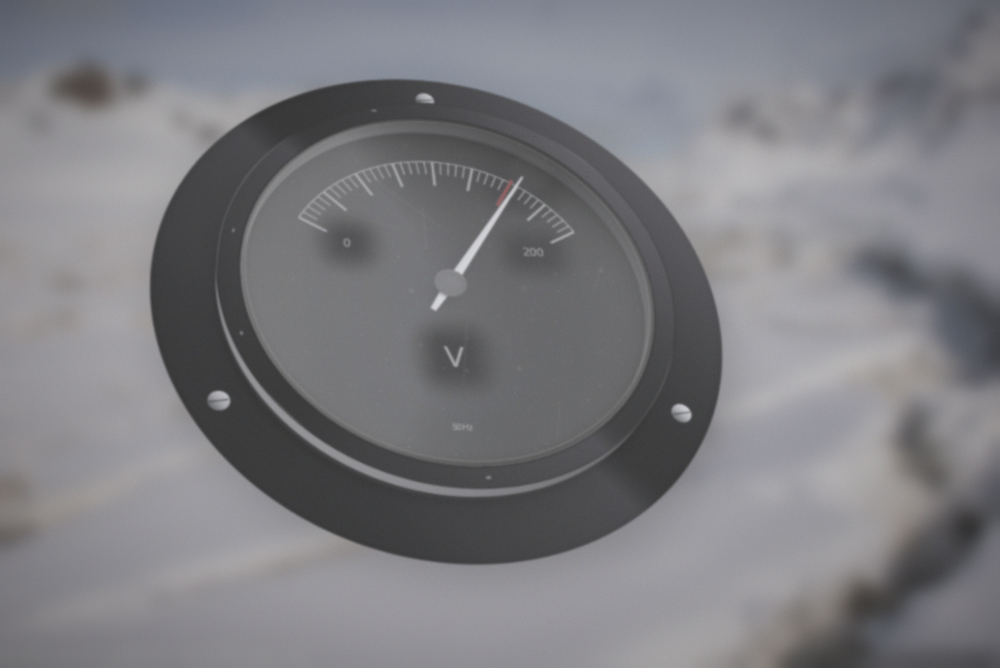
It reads 155; V
